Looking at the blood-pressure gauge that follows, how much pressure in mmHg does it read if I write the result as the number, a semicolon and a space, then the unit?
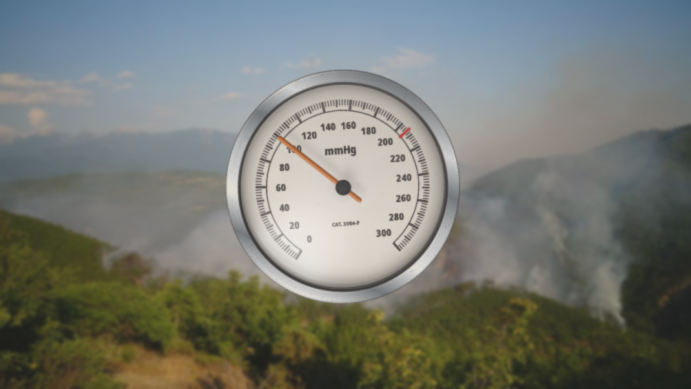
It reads 100; mmHg
